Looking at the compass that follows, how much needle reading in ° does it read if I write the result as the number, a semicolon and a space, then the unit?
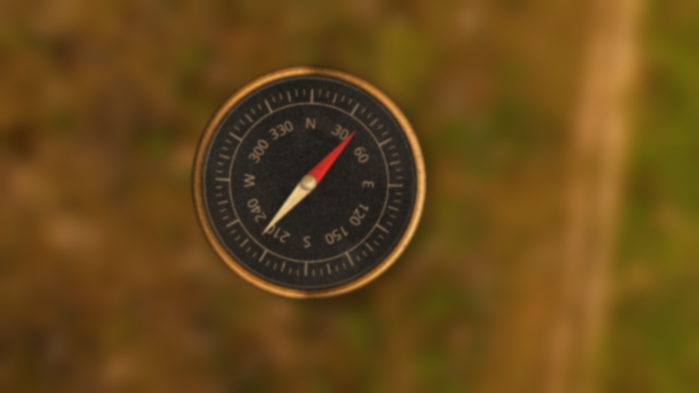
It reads 40; °
